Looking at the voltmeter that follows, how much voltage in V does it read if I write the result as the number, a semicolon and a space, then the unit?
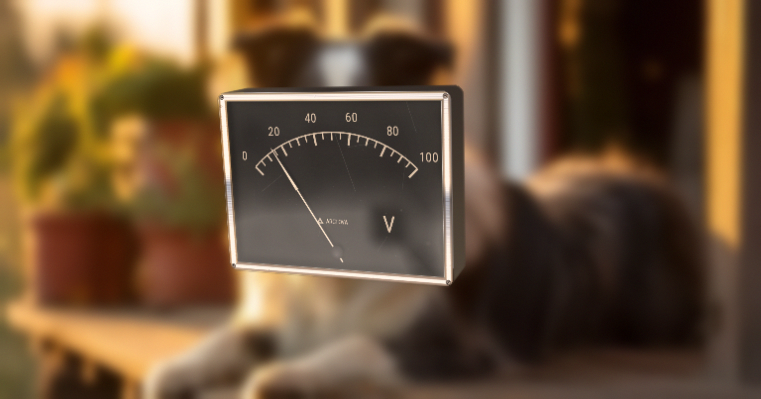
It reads 15; V
